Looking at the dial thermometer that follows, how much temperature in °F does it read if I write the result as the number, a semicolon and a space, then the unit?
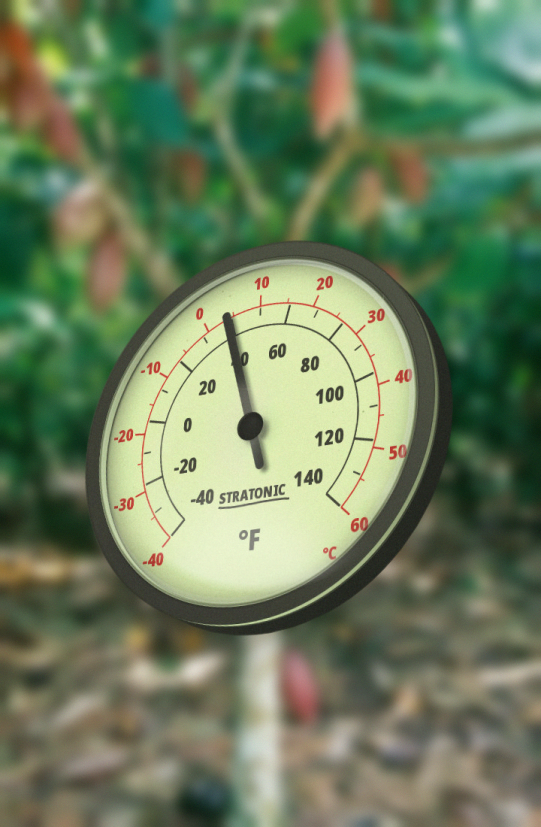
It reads 40; °F
